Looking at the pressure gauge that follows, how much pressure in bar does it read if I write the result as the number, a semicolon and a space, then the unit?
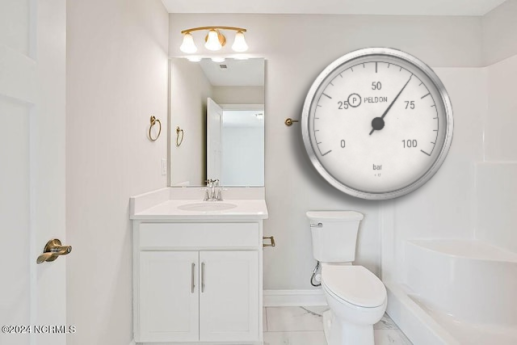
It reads 65; bar
